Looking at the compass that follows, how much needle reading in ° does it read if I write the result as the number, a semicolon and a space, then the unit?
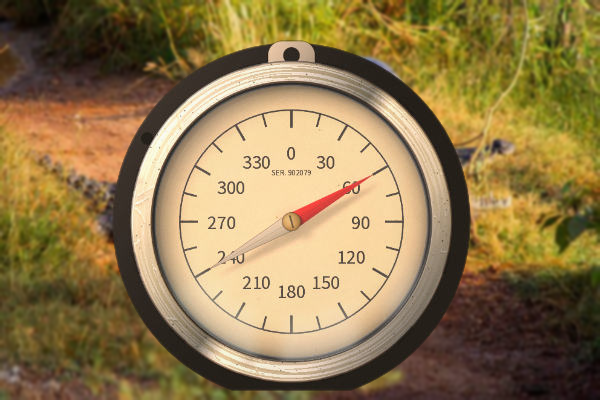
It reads 60; °
